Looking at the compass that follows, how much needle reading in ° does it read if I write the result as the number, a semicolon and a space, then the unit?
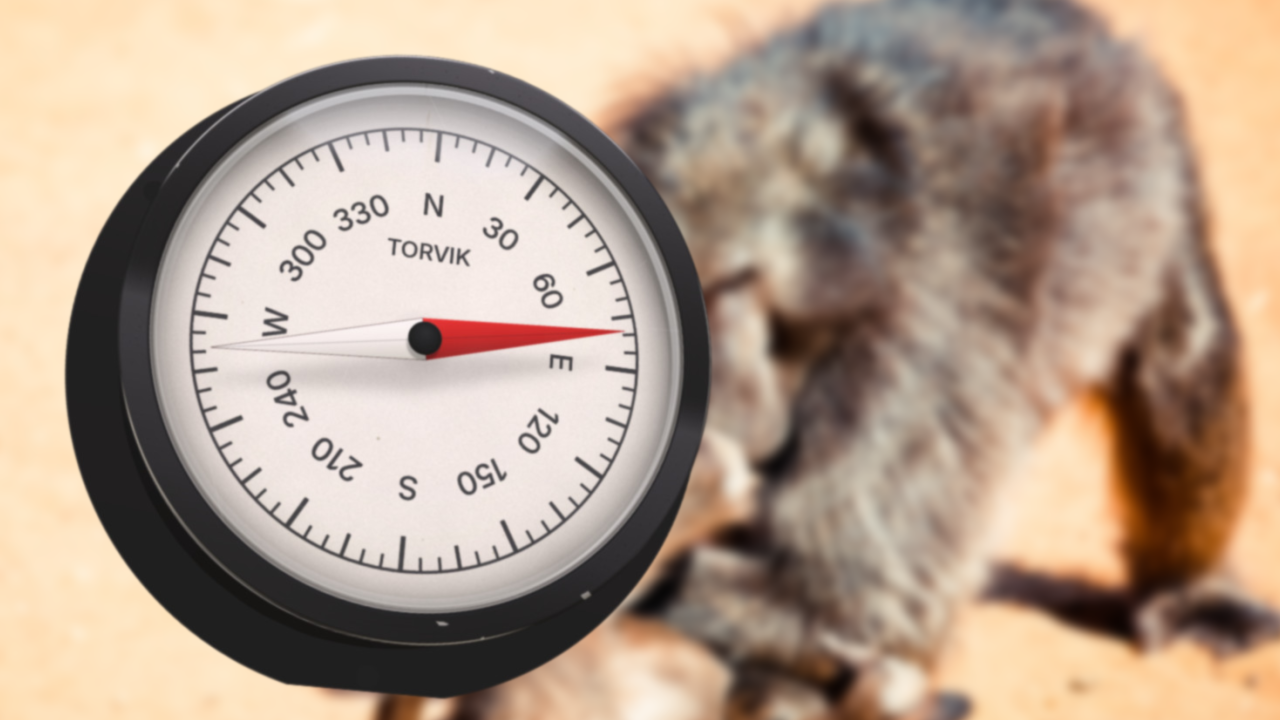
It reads 80; °
